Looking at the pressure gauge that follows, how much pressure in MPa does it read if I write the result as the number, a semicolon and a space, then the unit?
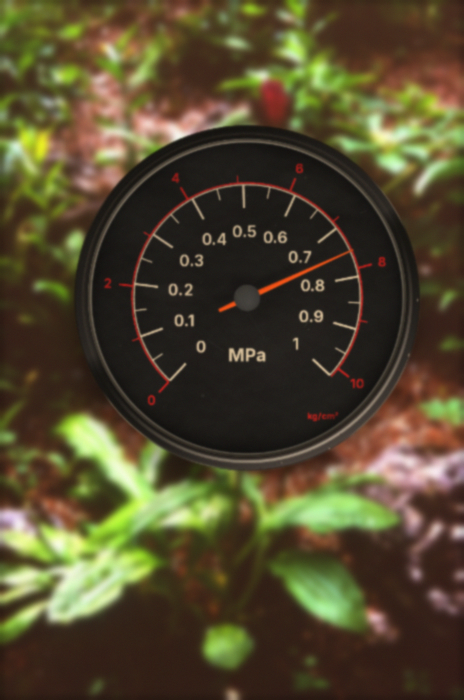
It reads 0.75; MPa
